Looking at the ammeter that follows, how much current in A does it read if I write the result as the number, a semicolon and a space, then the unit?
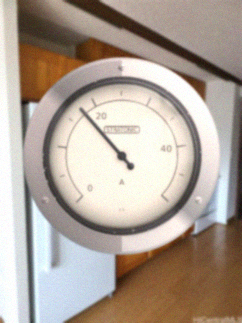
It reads 17.5; A
